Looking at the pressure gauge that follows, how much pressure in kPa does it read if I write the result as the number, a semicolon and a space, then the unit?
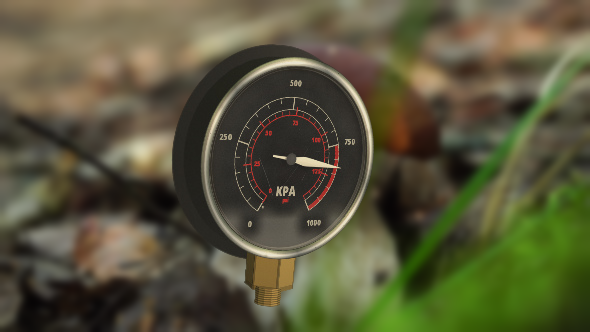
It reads 825; kPa
